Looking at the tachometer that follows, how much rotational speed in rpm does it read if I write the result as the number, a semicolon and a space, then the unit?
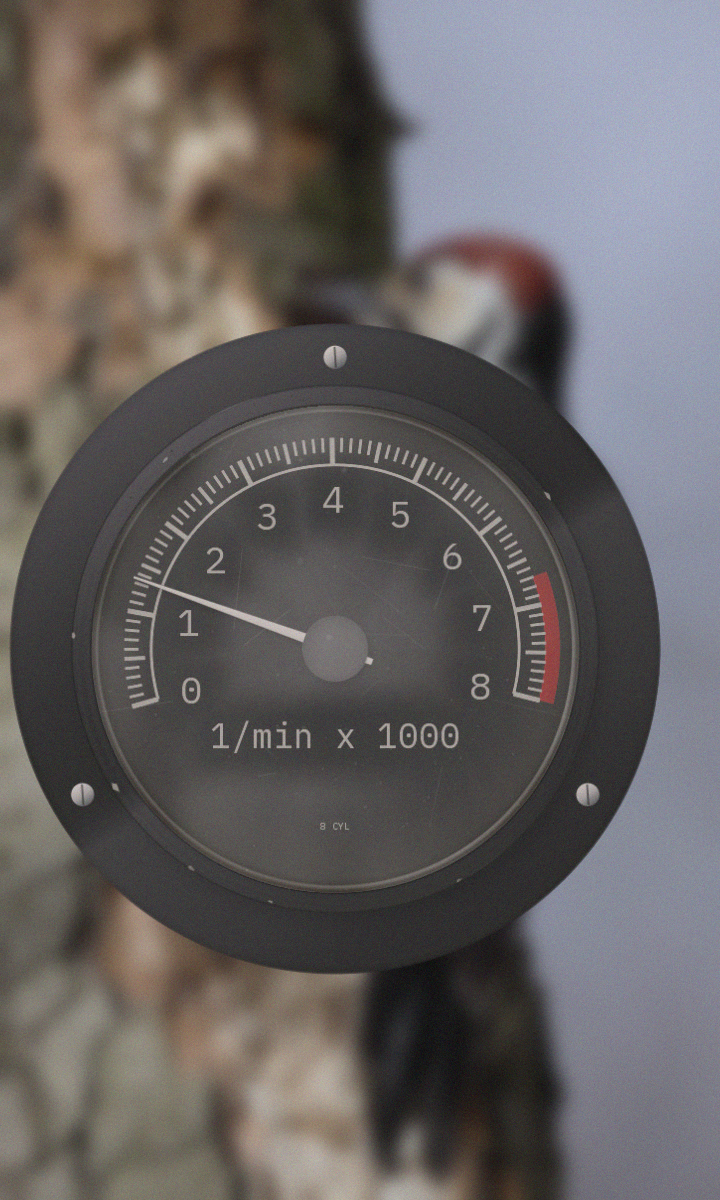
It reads 1350; rpm
